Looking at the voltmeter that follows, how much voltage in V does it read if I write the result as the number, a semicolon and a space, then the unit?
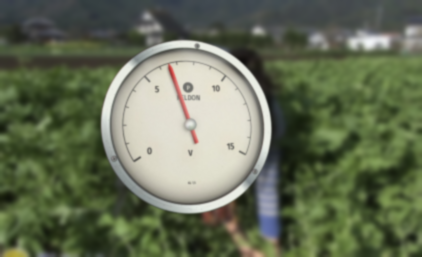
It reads 6.5; V
